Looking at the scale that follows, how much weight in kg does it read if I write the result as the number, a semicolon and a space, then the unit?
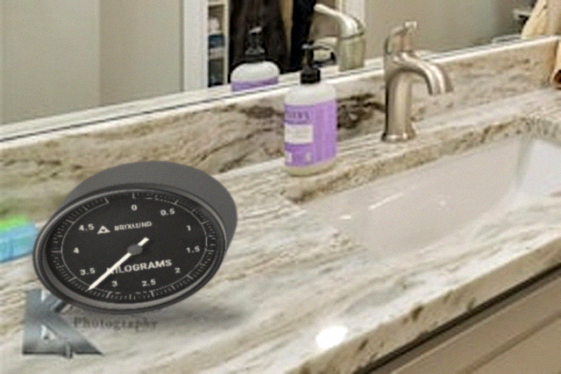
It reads 3.25; kg
